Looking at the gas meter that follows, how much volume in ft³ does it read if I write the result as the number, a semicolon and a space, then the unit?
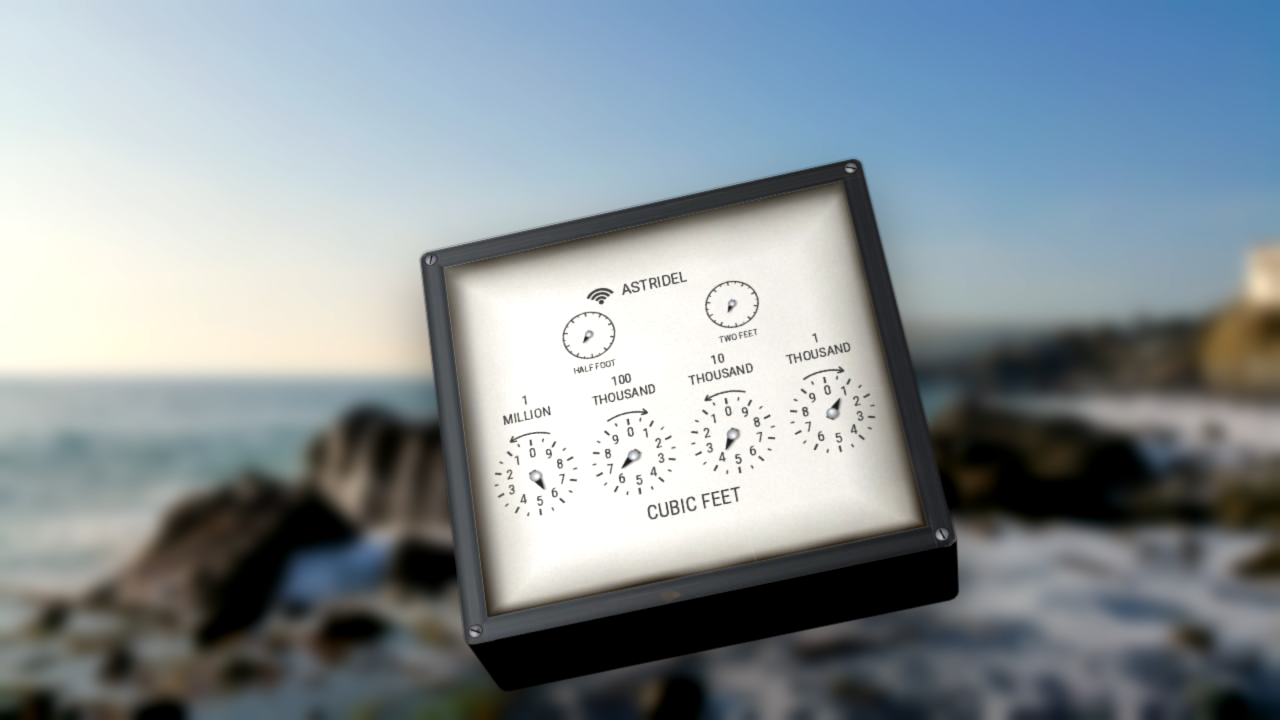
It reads 564100; ft³
